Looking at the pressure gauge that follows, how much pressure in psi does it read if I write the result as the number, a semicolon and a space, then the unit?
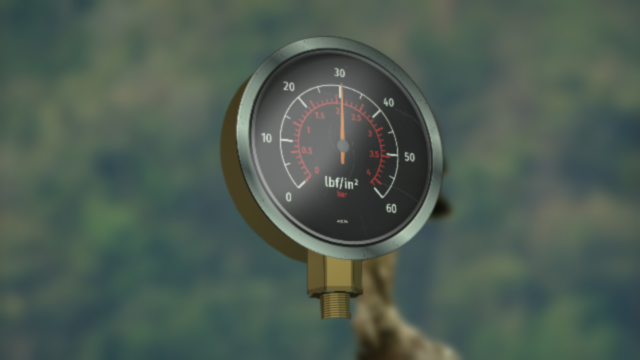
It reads 30; psi
